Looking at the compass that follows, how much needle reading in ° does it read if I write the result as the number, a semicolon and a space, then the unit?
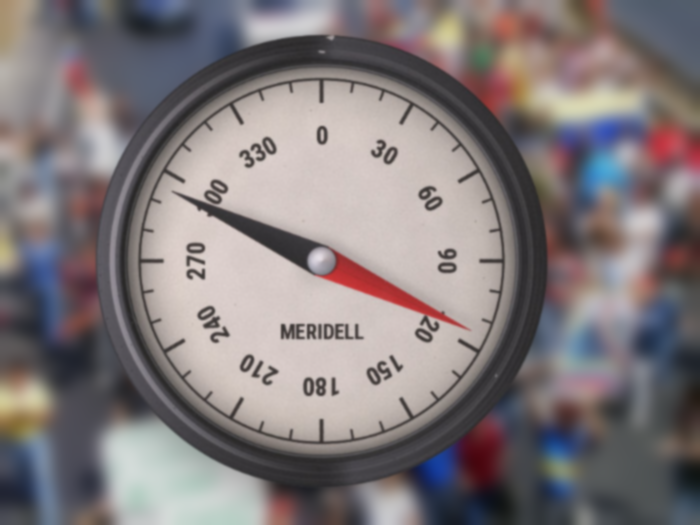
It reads 115; °
